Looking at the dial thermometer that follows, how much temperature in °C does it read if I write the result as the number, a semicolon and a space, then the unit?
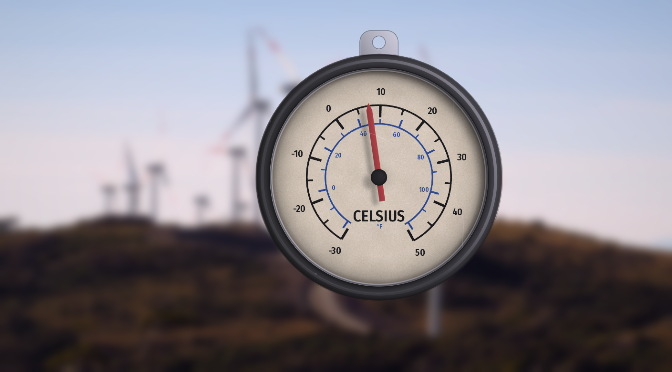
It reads 7.5; °C
